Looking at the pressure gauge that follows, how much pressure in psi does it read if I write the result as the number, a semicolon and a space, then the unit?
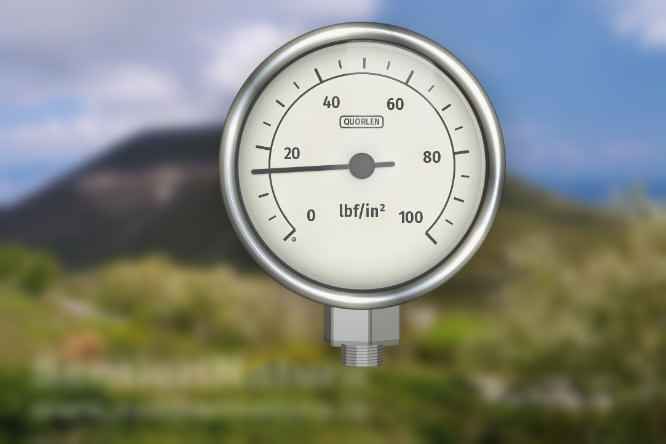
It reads 15; psi
